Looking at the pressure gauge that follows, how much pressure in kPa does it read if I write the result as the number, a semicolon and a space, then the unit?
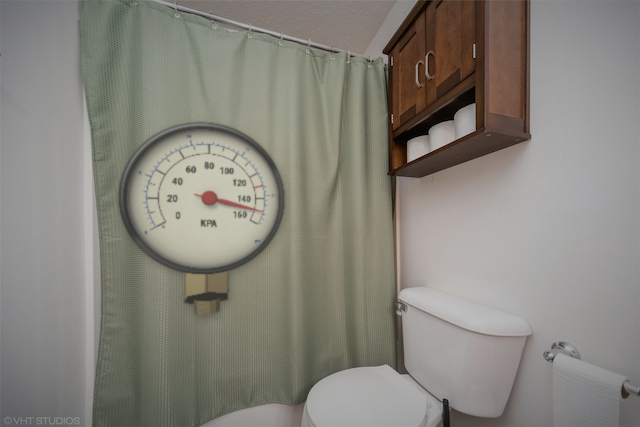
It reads 150; kPa
